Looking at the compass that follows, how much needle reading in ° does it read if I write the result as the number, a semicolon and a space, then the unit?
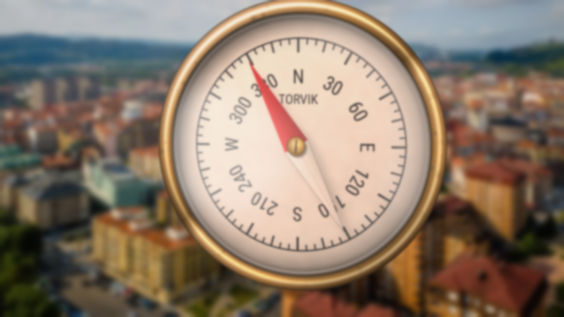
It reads 330; °
